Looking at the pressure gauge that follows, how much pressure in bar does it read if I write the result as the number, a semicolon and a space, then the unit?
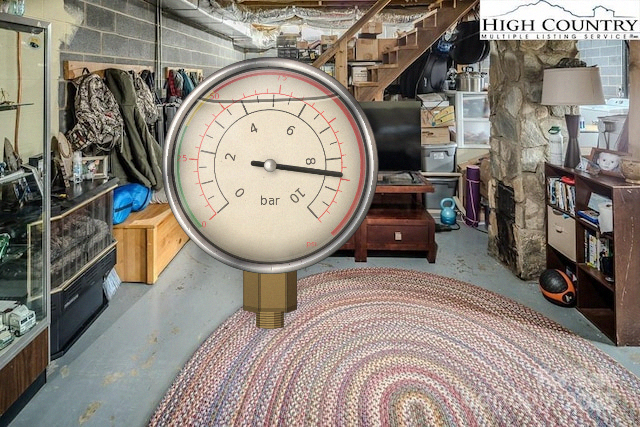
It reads 8.5; bar
